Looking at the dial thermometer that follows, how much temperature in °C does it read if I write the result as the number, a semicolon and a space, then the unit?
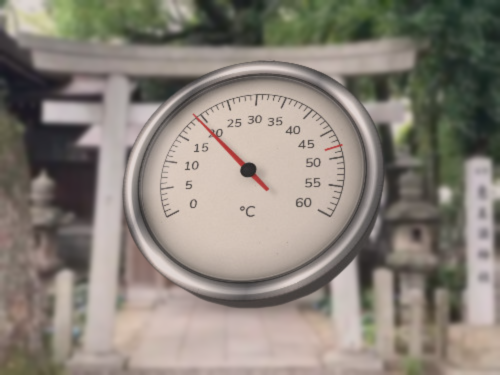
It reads 19; °C
